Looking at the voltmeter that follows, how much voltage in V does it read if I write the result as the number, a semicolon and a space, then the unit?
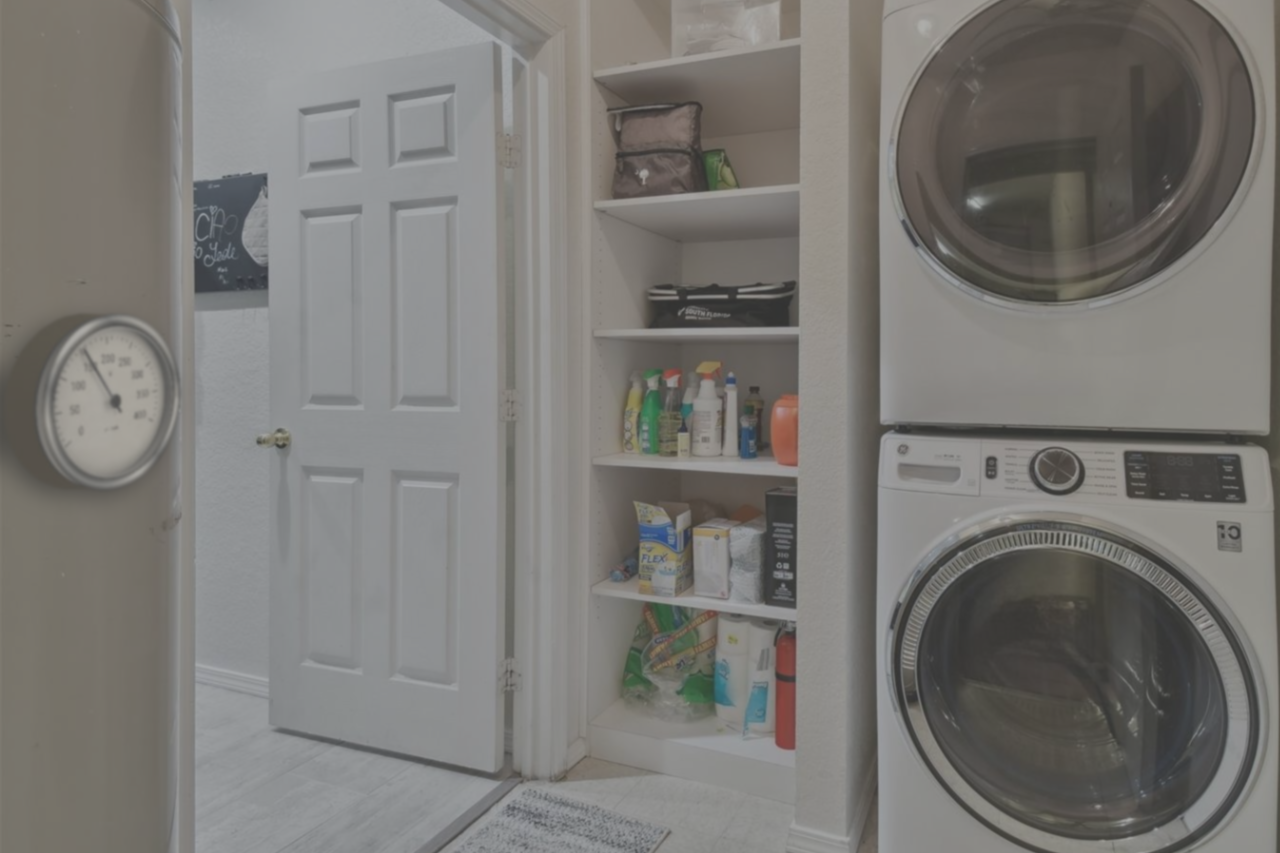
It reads 150; V
